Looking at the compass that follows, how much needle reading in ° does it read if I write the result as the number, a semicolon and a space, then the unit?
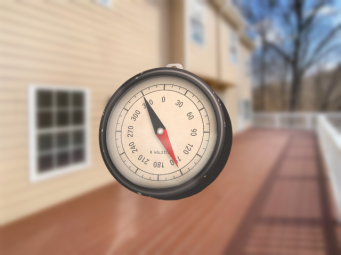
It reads 150; °
